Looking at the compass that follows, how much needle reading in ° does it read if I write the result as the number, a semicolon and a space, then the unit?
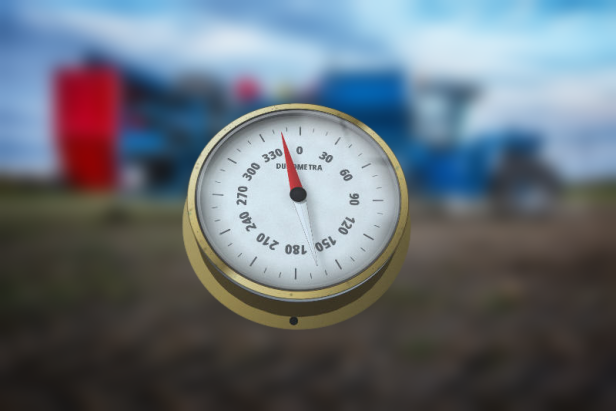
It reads 345; °
